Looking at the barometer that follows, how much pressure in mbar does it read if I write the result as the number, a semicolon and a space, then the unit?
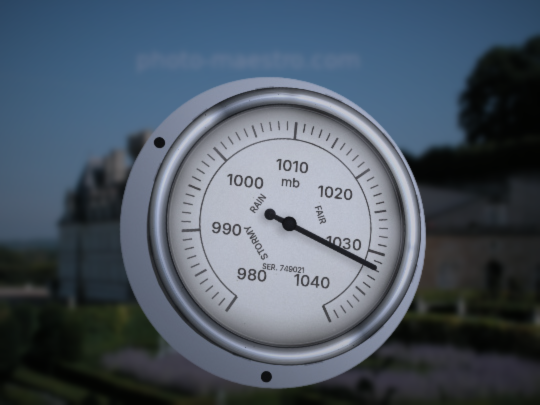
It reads 1032; mbar
